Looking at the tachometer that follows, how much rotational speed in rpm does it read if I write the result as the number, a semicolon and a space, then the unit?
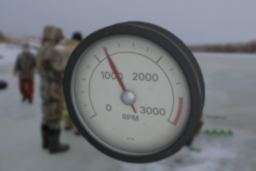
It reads 1200; rpm
